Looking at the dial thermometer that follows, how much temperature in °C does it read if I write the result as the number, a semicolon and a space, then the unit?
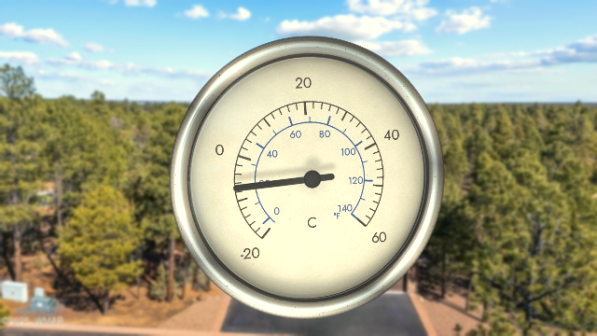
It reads -7; °C
